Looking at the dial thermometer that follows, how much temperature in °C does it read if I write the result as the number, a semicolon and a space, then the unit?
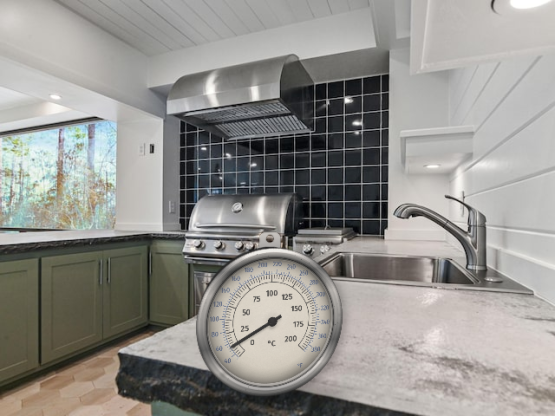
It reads 12.5; °C
